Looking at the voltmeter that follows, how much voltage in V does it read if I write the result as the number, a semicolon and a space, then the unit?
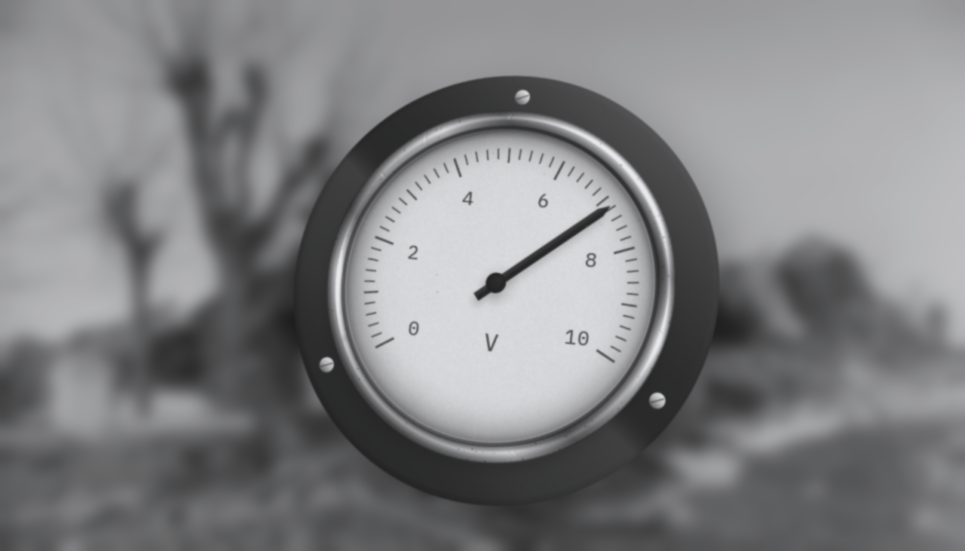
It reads 7.2; V
